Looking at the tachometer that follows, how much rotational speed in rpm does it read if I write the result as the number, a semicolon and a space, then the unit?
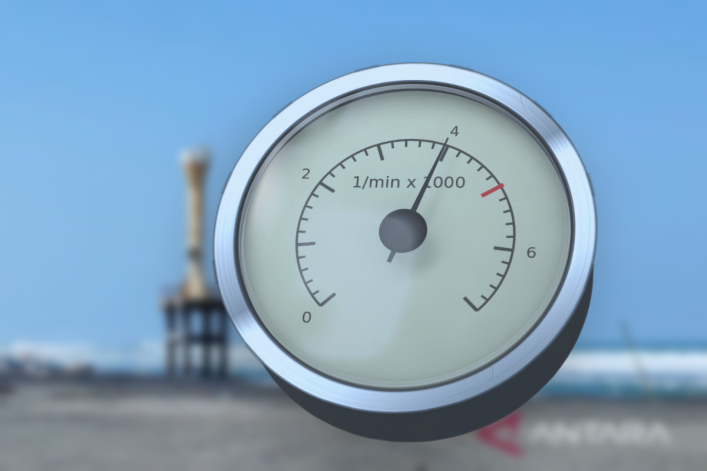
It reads 4000; rpm
